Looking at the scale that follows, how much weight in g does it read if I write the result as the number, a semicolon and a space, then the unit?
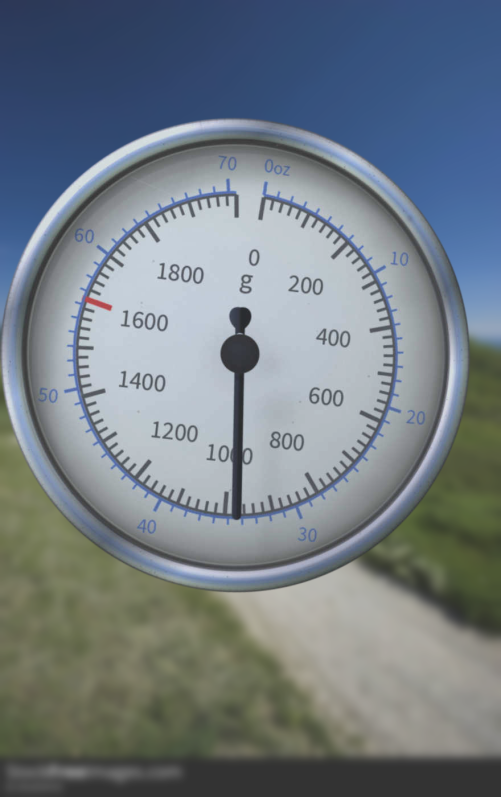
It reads 980; g
